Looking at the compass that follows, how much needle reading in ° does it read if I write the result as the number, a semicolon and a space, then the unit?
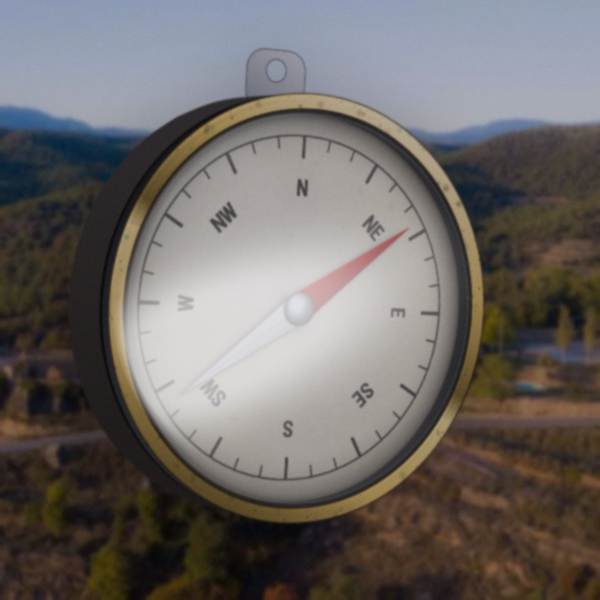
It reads 55; °
